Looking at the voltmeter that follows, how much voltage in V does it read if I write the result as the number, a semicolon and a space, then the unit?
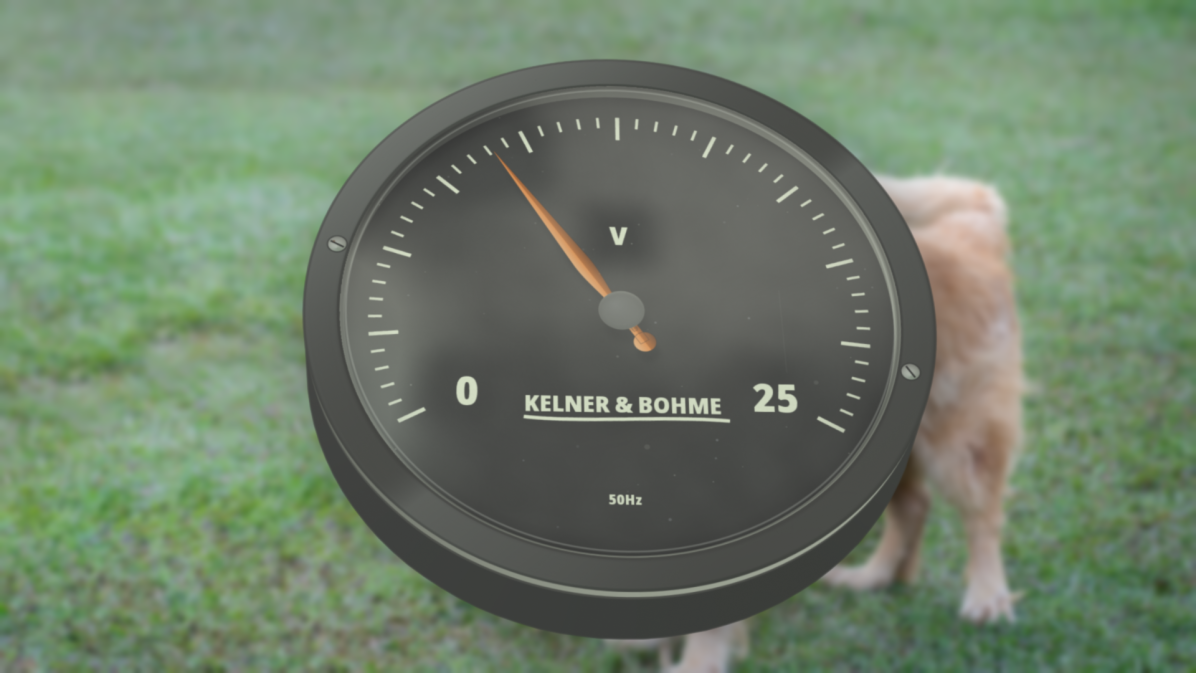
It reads 9; V
